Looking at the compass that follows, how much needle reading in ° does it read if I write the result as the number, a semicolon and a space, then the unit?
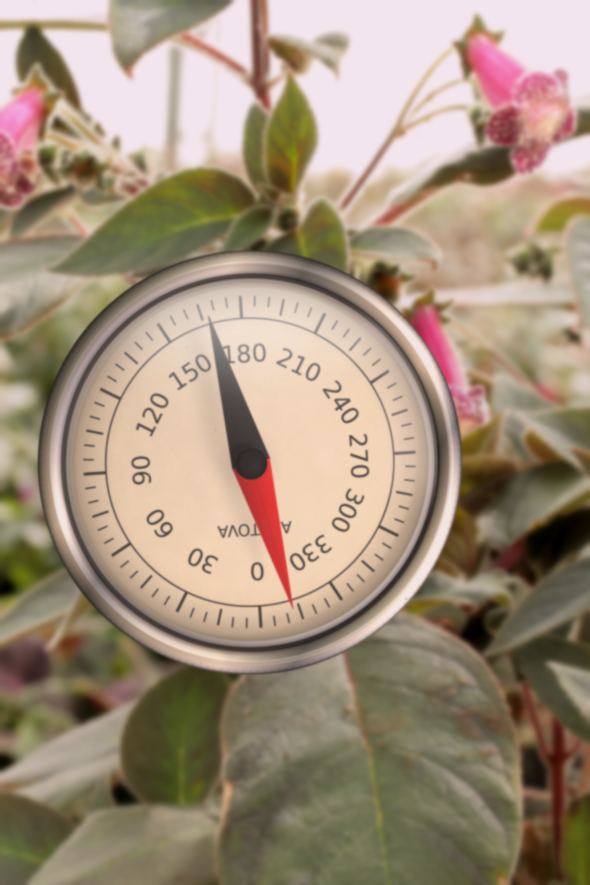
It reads 347.5; °
